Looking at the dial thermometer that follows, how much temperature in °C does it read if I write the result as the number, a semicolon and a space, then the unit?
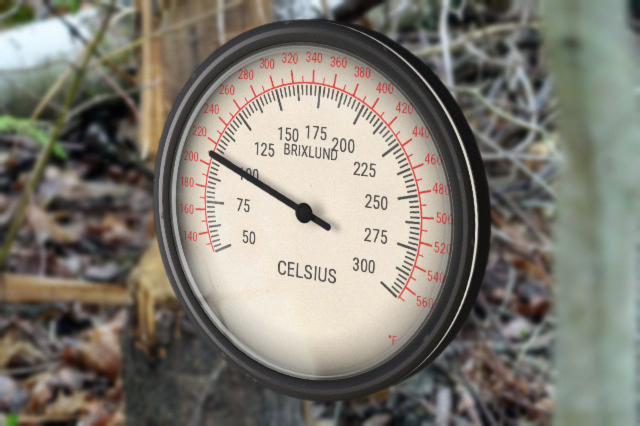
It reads 100; °C
